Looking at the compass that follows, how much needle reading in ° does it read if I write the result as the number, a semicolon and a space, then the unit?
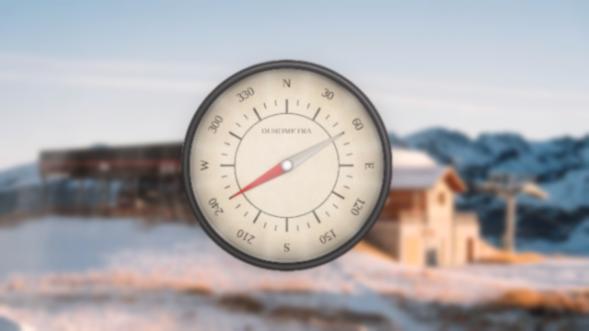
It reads 240; °
